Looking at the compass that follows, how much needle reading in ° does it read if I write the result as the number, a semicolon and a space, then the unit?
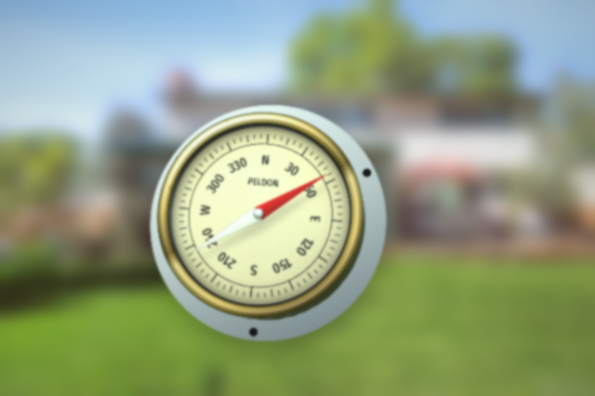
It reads 55; °
